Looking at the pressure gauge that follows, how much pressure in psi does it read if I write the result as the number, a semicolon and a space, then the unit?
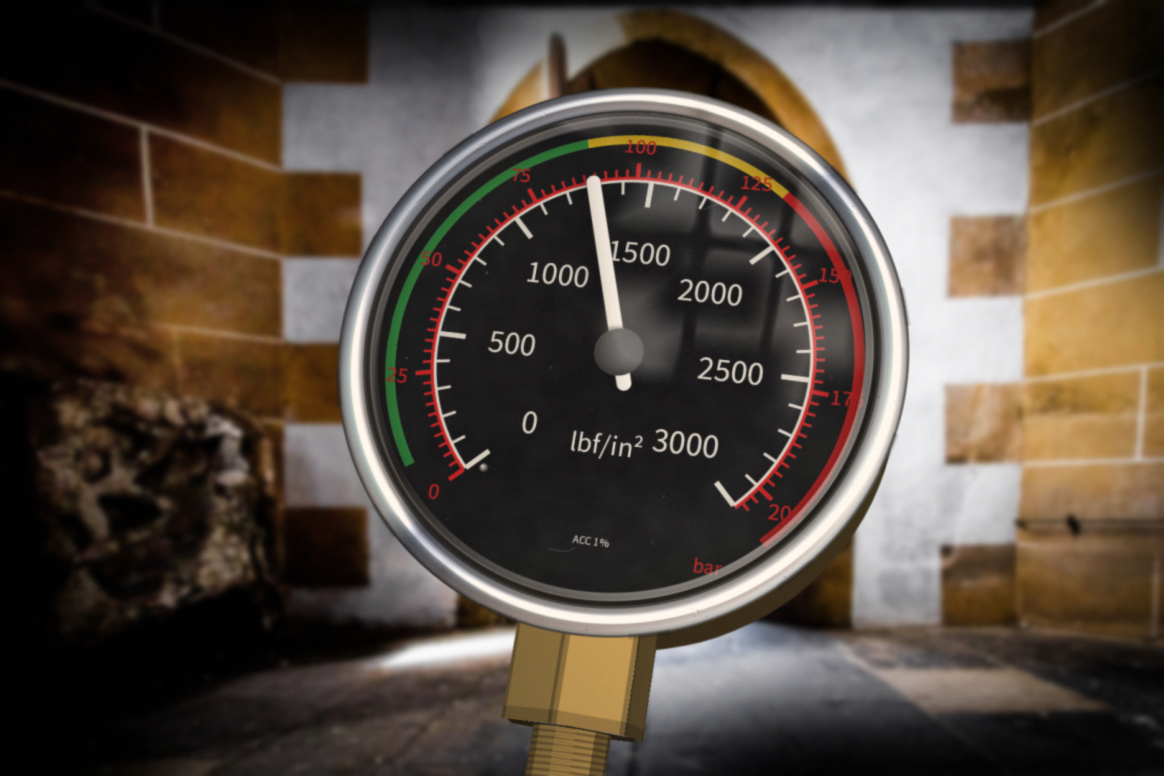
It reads 1300; psi
